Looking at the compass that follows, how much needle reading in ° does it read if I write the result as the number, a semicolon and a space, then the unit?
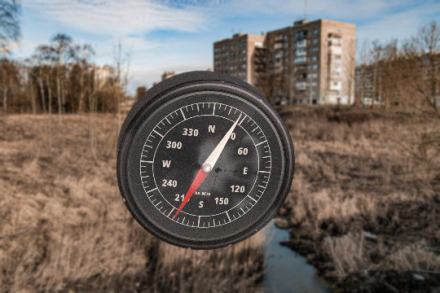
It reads 205; °
